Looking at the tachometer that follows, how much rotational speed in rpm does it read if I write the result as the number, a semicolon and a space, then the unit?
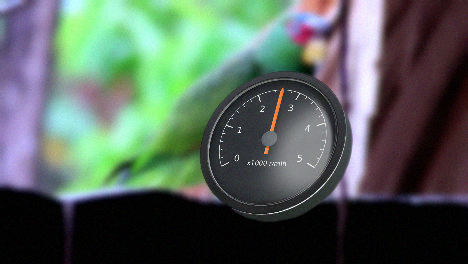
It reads 2600; rpm
